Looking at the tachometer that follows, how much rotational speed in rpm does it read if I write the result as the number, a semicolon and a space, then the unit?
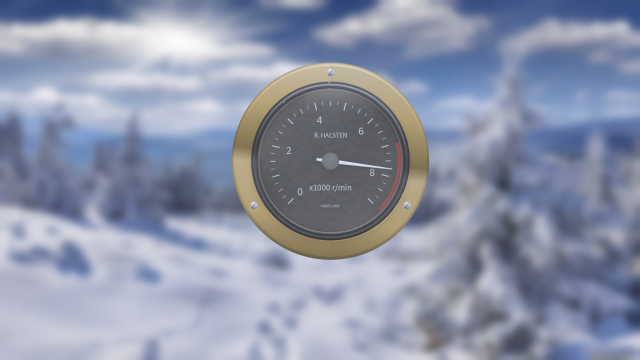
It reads 7750; rpm
